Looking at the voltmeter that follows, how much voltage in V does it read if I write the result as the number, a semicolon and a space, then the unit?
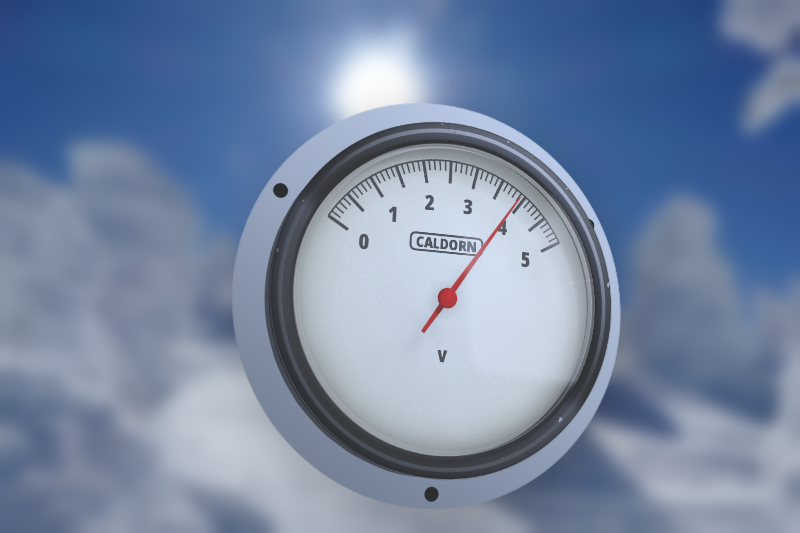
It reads 3.9; V
